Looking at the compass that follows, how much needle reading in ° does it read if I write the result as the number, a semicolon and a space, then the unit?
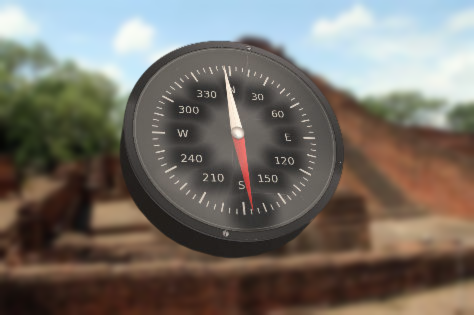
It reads 175; °
